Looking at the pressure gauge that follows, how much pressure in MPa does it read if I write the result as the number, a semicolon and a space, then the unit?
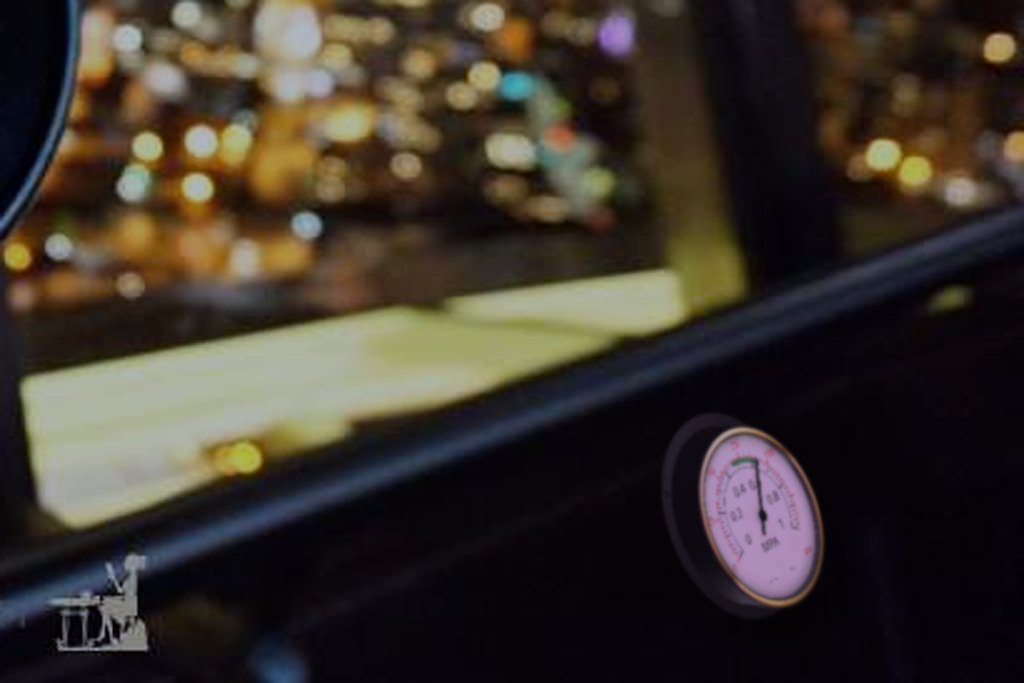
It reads 0.6; MPa
